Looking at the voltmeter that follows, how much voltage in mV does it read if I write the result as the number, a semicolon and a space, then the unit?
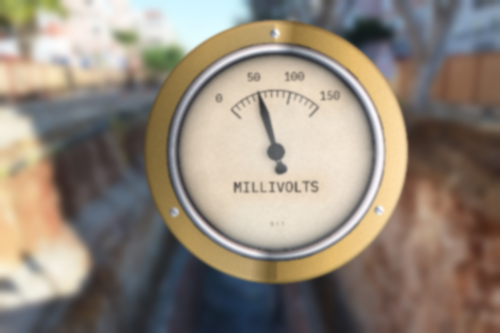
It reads 50; mV
